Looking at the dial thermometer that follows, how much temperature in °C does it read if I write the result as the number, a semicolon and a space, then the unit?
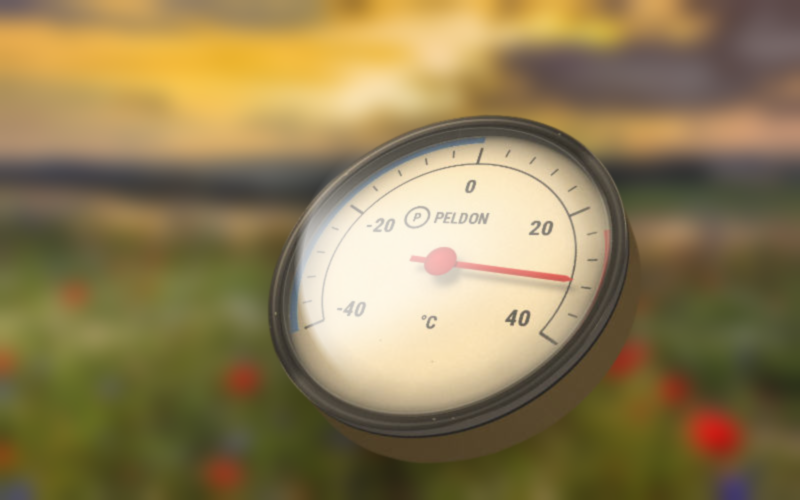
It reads 32; °C
